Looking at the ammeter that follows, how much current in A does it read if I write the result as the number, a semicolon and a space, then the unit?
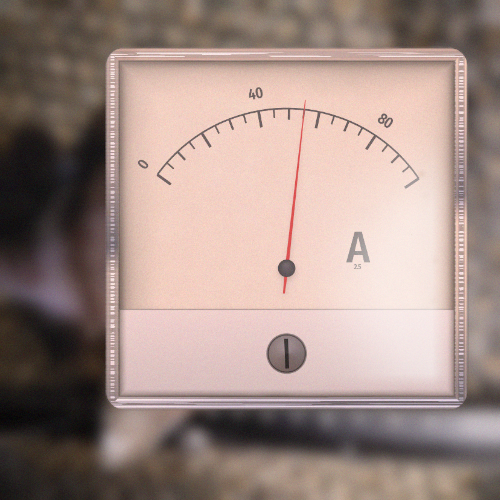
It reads 55; A
